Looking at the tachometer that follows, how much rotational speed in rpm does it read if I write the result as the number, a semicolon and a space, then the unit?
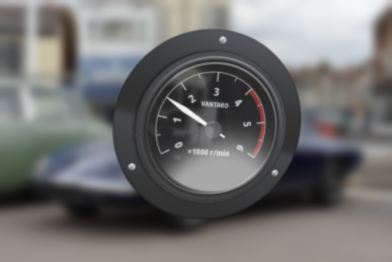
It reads 1500; rpm
